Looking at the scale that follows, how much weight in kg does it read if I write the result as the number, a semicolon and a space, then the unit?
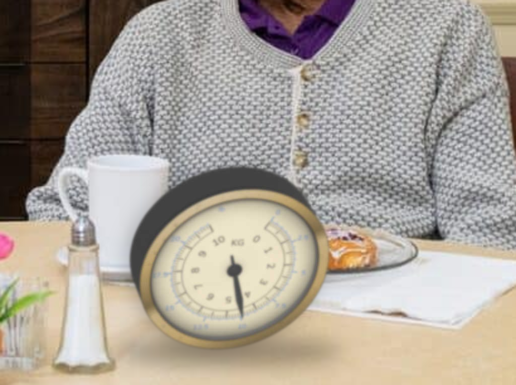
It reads 4.5; kg
